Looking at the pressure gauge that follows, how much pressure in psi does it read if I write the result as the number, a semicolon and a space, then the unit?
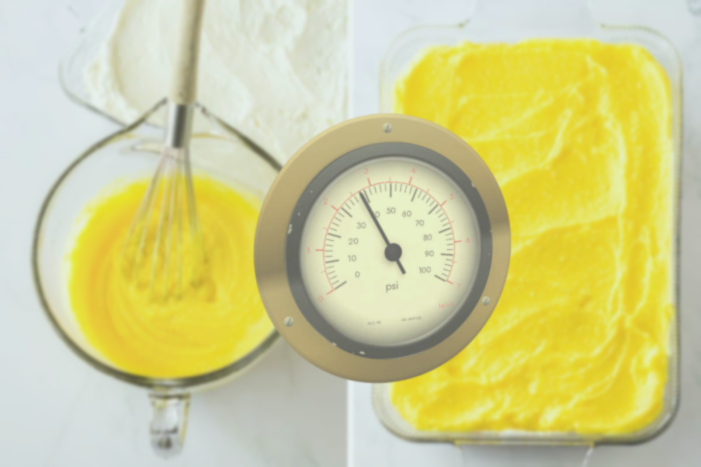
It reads 38; psi
